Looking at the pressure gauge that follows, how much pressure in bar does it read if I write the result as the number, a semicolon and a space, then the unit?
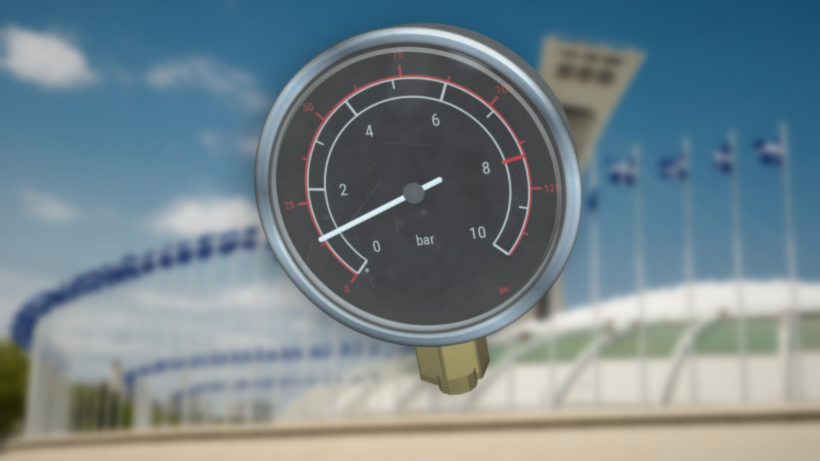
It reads 1; bar
